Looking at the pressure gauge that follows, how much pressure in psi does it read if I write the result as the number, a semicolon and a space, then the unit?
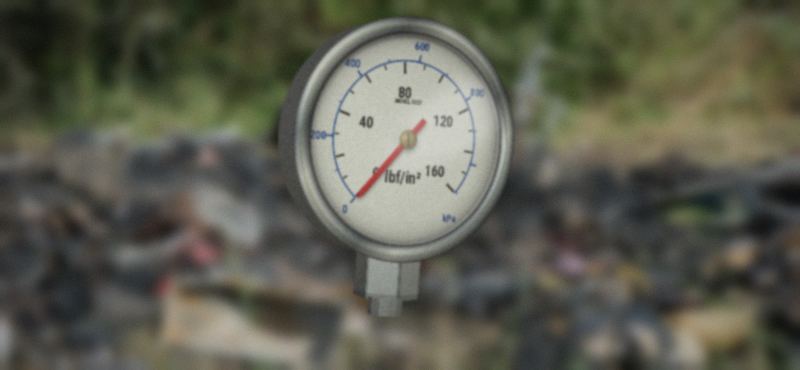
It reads 0; psi
